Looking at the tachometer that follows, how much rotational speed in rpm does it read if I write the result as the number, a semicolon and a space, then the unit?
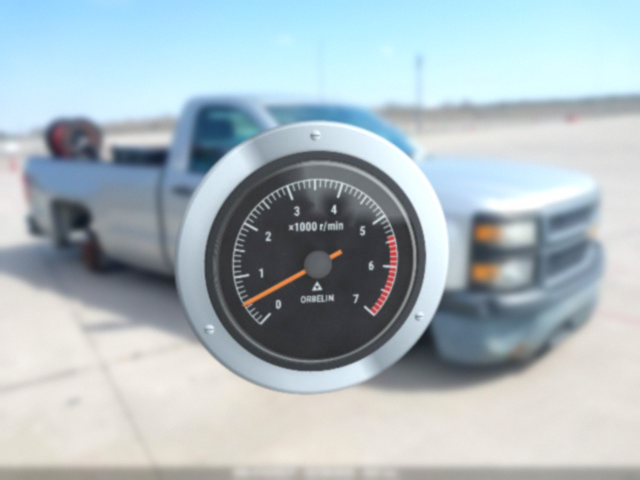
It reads 500; rpm
